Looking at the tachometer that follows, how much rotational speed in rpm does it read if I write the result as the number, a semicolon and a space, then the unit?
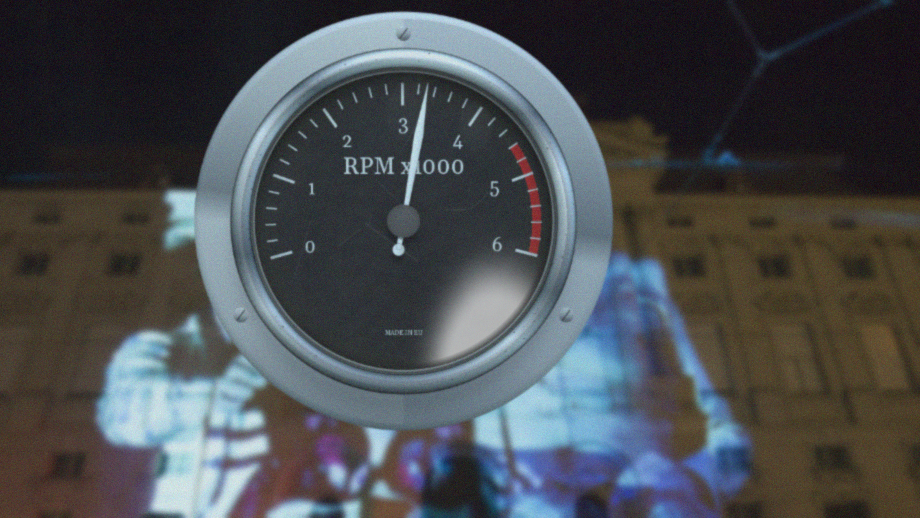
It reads 3300; rpm
